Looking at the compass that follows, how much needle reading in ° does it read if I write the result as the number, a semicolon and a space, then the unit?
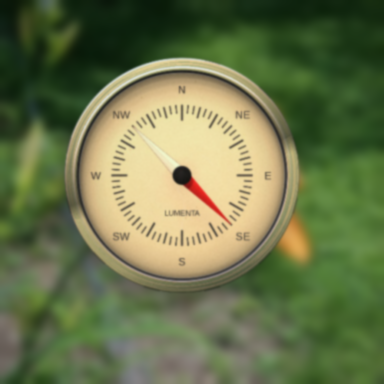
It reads 135; °
